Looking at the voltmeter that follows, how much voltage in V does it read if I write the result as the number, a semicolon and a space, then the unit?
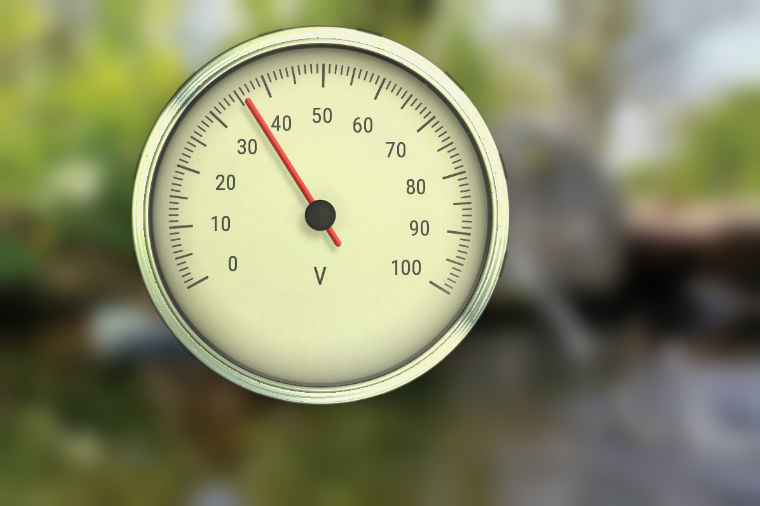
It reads 36; V
